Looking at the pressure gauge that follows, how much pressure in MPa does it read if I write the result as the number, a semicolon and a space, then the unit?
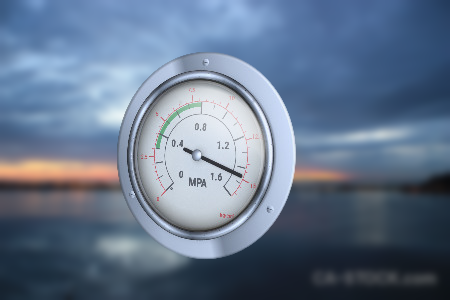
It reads 1.45; MPa
